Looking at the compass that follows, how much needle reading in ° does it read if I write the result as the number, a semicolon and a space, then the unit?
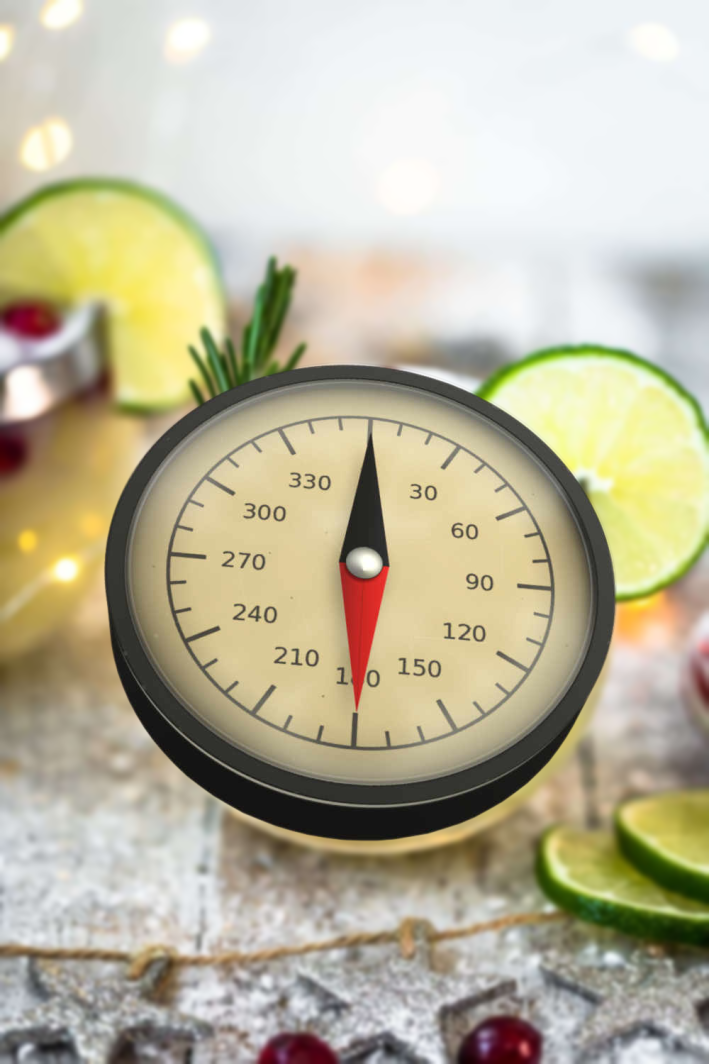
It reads 180; °
